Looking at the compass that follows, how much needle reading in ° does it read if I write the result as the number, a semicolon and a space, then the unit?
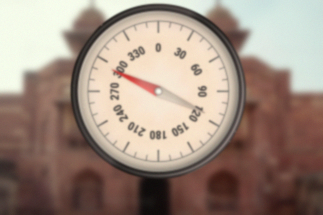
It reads 295; °
